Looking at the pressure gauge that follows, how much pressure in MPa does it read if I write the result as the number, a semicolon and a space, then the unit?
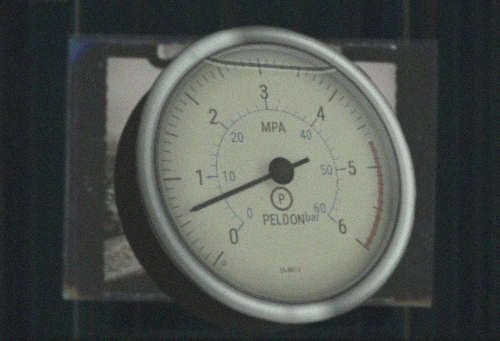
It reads 0.6; MPa
